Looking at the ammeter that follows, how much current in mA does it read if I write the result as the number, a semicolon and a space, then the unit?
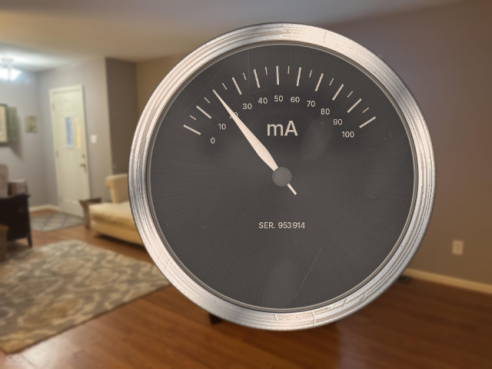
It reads 20; mA
